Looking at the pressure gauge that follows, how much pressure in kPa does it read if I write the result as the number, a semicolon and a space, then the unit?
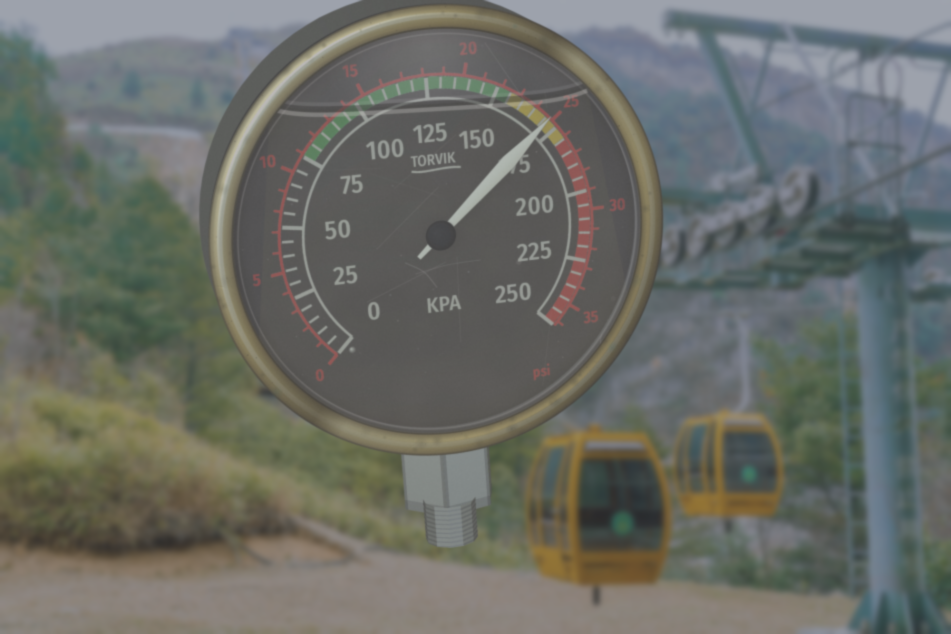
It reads 170; kPa
